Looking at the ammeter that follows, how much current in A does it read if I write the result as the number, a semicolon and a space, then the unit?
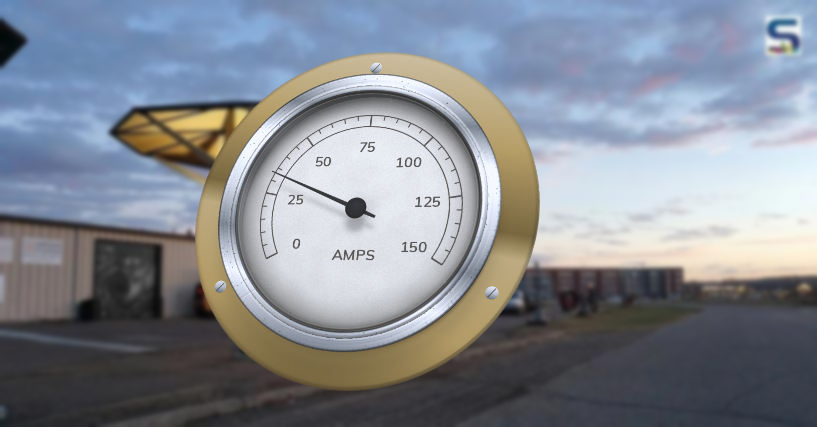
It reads 32.5; A
